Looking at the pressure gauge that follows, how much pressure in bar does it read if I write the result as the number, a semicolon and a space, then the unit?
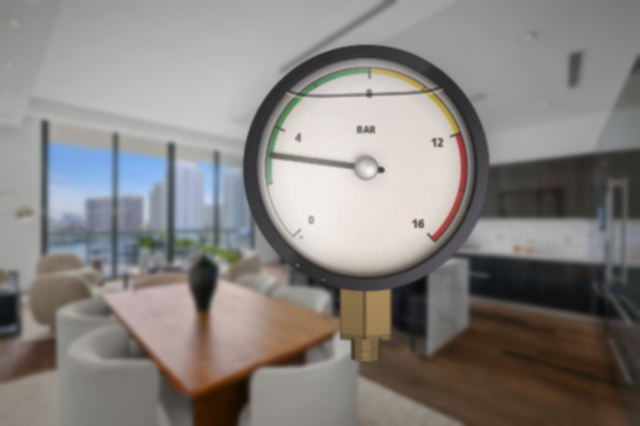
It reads 3; bar
